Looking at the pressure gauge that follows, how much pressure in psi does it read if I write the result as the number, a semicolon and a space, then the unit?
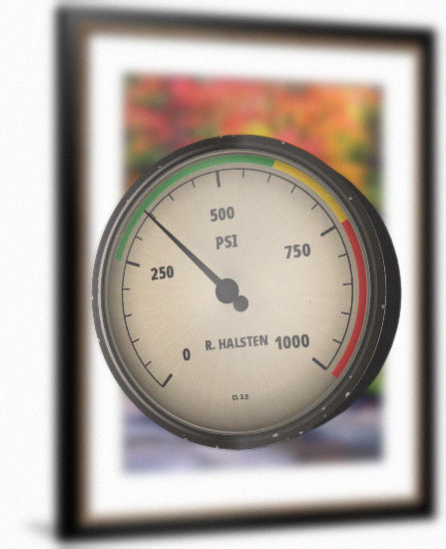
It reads 350; psi
